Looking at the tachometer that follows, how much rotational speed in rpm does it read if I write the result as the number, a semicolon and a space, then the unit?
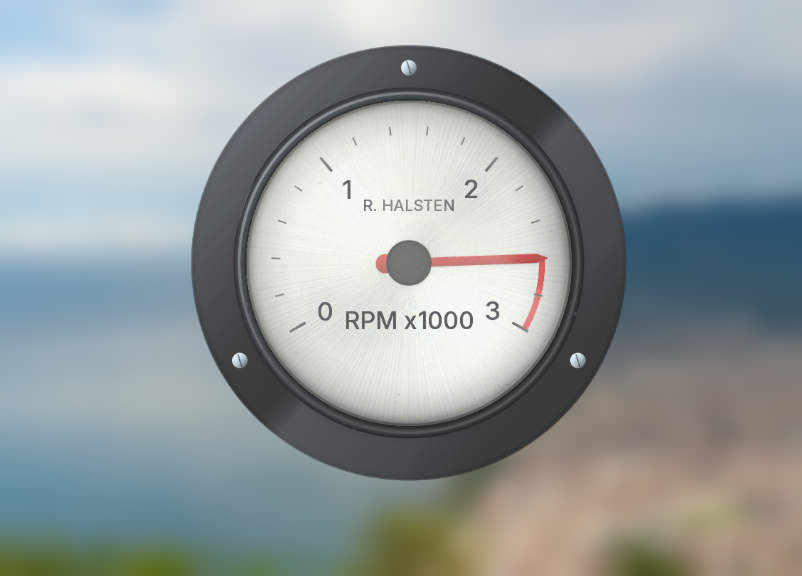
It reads 2600; rpm
